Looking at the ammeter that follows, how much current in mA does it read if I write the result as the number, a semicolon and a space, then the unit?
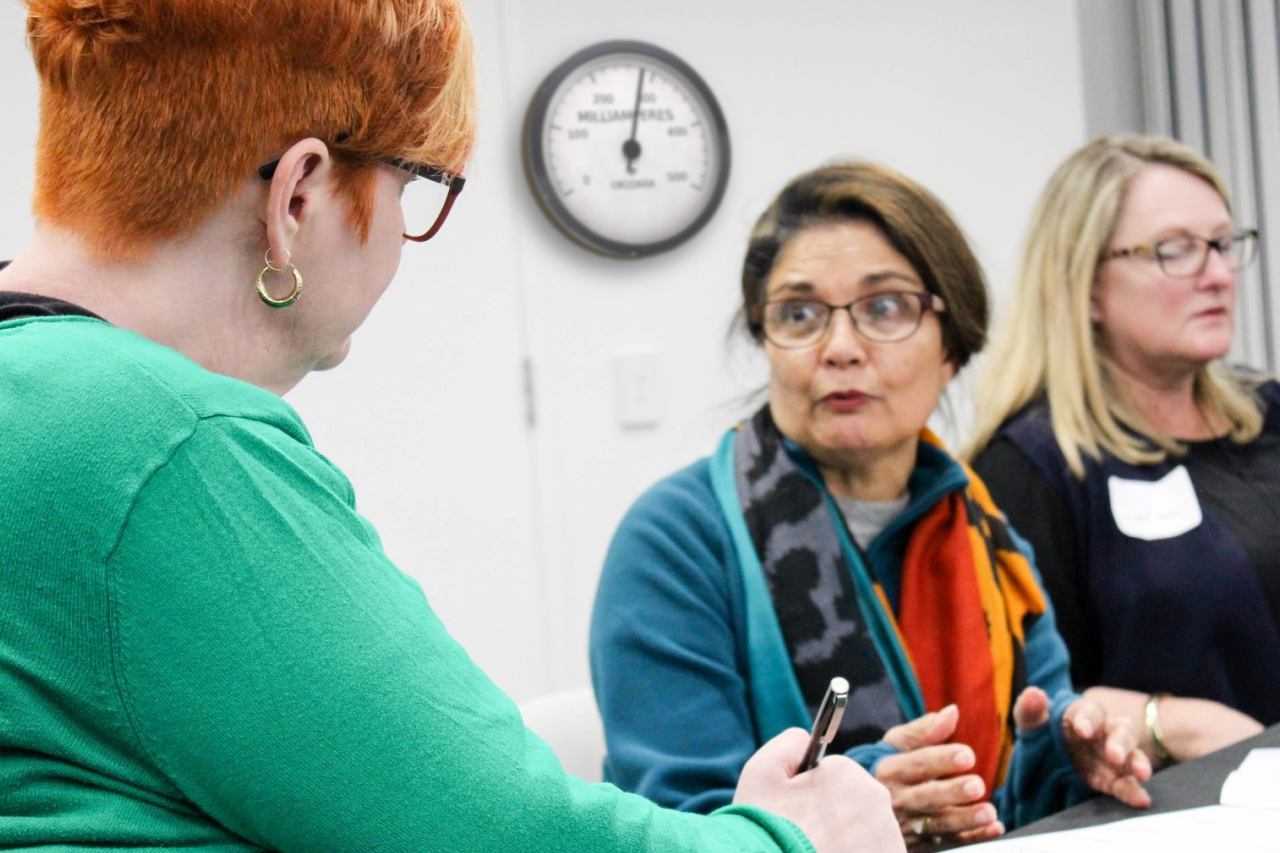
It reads 280; mA
